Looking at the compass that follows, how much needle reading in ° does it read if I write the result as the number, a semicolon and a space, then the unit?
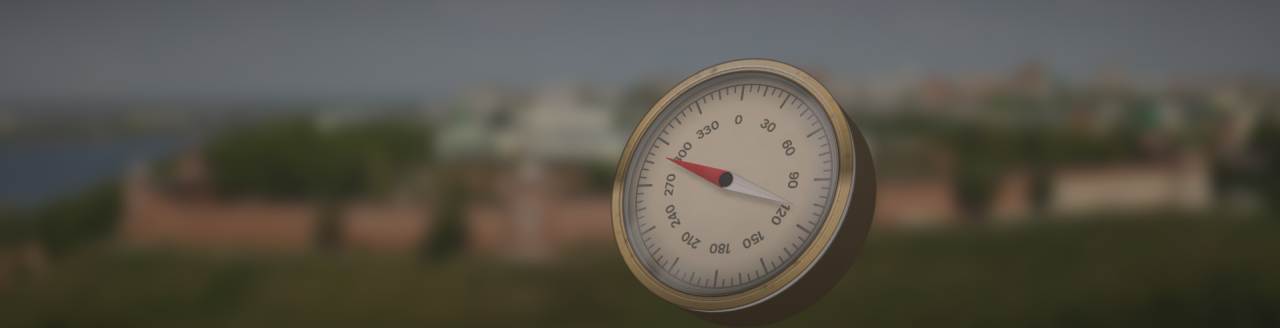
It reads 290; °
